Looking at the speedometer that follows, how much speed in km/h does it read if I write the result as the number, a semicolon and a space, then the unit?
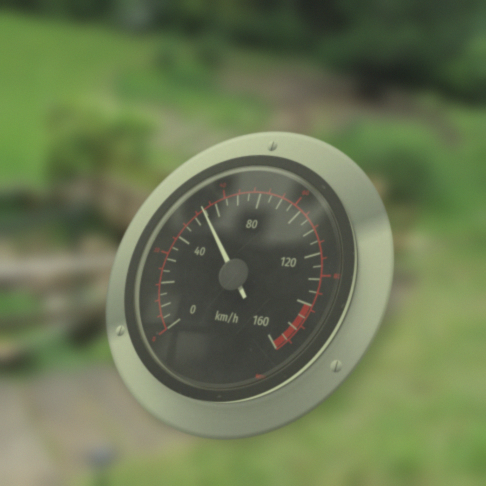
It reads 55; km/h
